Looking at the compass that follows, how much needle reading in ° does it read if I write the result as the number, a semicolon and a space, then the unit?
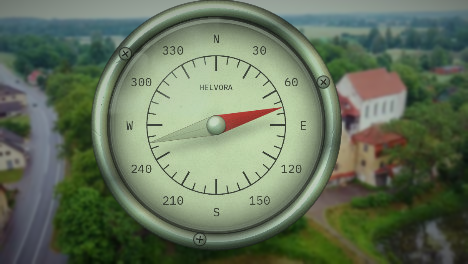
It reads 75; °
